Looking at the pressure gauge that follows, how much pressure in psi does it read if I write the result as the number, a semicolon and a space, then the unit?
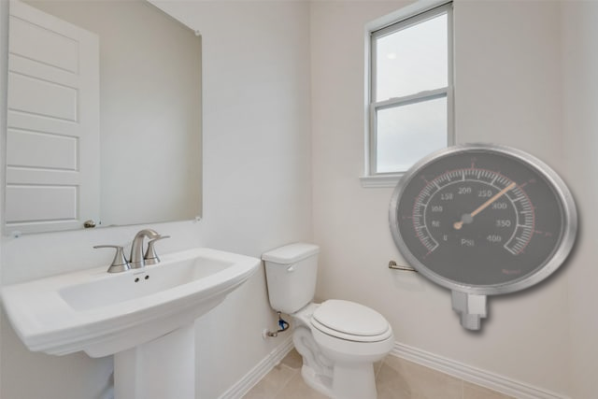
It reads 275; psi
